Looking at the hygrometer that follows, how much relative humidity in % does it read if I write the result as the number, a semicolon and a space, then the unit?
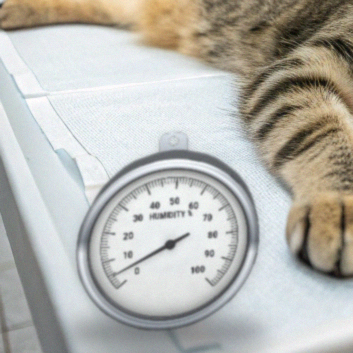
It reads 5; %
